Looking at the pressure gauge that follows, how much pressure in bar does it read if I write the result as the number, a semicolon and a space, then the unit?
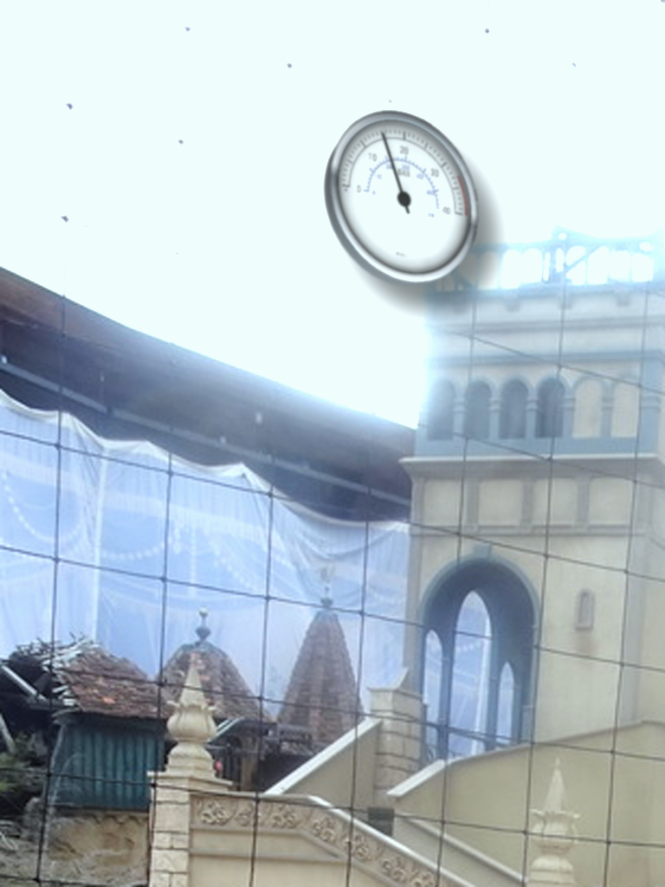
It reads 15; bar
